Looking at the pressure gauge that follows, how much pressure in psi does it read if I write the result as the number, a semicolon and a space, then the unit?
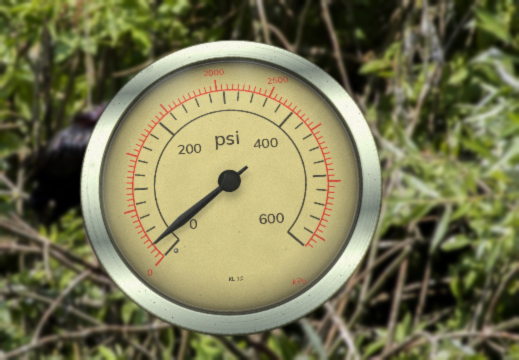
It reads 20; psi
